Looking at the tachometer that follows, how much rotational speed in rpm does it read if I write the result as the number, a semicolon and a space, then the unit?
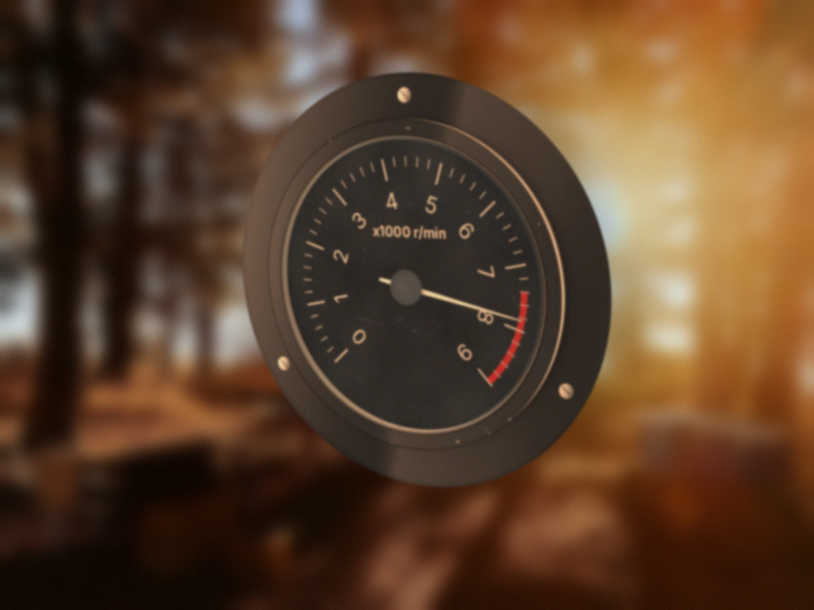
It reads 7800; rpm
